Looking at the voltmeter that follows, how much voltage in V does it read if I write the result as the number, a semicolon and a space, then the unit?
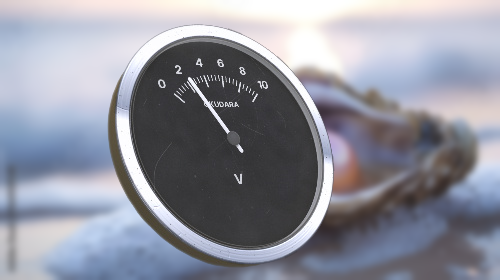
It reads 2; V
